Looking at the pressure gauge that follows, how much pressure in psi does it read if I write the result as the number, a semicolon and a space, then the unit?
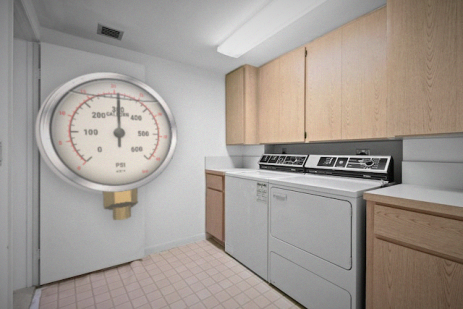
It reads 300; psi
